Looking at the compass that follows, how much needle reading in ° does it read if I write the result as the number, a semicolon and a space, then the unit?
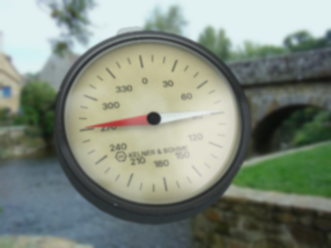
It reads 270; °
